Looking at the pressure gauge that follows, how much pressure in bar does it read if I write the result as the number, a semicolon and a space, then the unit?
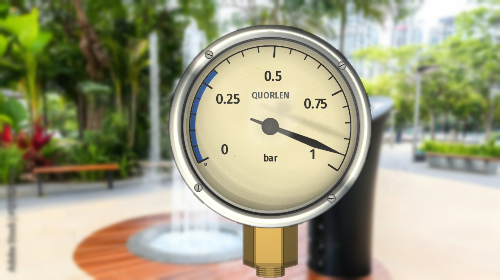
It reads 0.95; bar
